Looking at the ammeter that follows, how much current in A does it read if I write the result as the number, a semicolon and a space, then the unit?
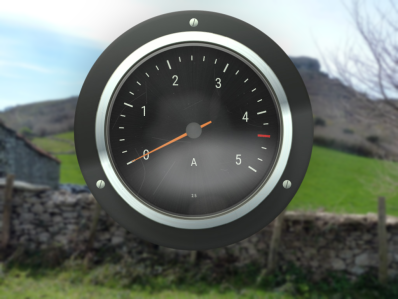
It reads 0; A
